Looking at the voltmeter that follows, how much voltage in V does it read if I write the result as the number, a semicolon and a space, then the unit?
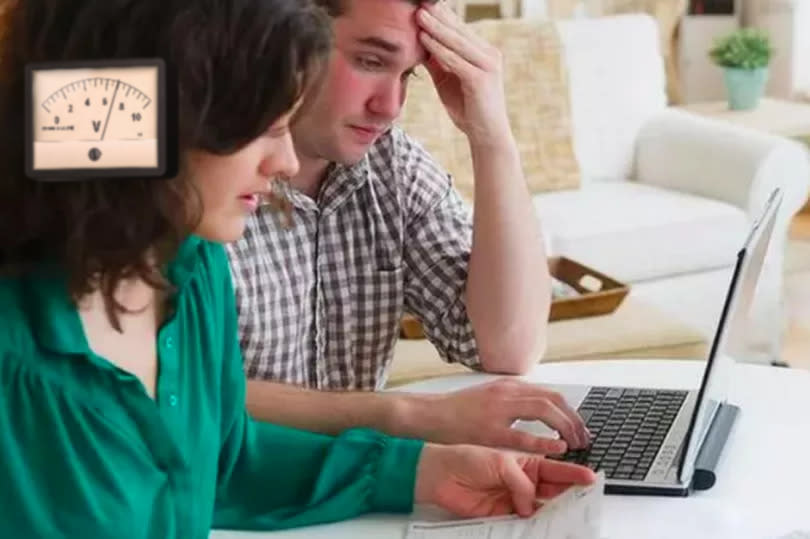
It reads 7; V
